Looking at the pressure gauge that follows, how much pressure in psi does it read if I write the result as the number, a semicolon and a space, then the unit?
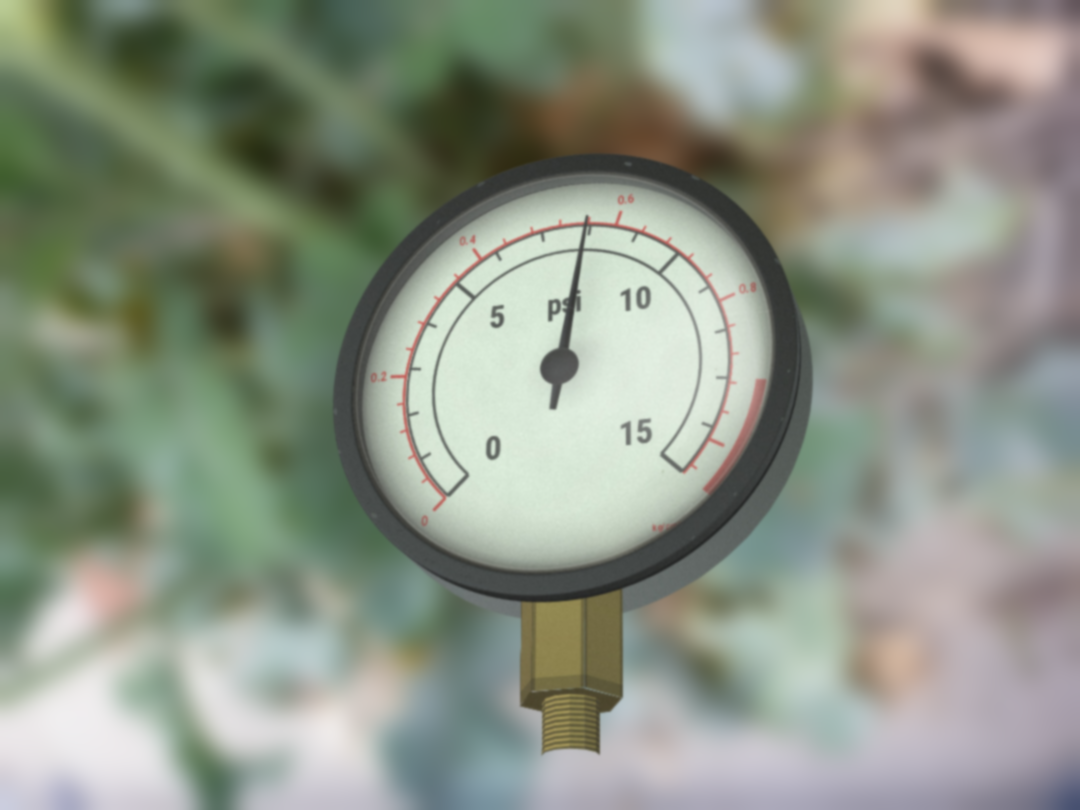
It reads 8; psi
